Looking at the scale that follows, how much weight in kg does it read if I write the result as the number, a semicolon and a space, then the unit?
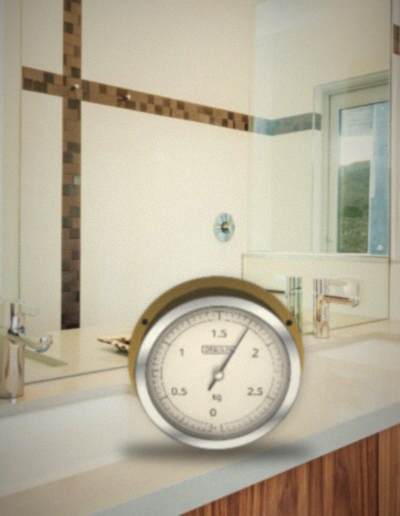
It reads 1.75; kg
